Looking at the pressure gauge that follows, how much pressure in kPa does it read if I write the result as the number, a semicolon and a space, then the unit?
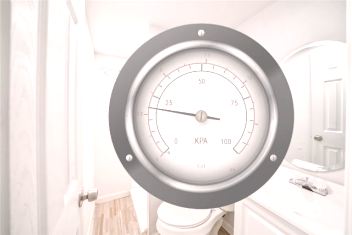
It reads 20; kPa
